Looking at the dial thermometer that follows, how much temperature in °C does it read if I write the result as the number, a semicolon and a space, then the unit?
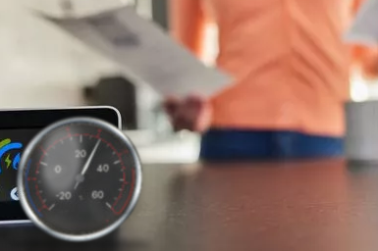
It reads 28; °C
